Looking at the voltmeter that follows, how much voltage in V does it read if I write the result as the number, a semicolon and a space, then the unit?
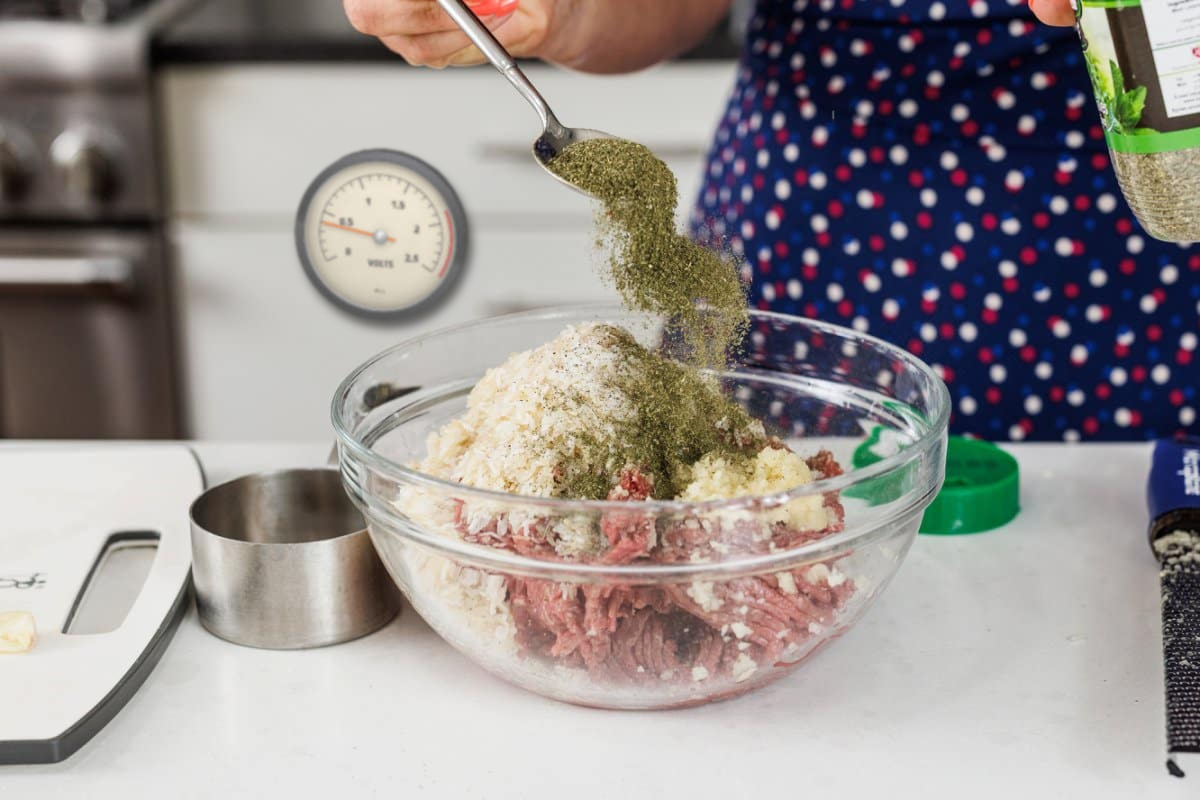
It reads 0.4; V
